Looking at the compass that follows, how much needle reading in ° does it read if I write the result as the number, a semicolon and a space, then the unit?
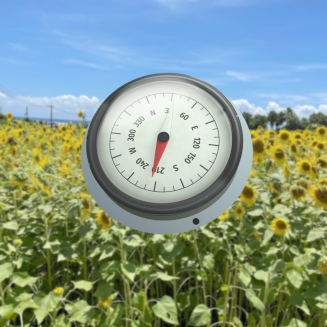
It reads 215; °
